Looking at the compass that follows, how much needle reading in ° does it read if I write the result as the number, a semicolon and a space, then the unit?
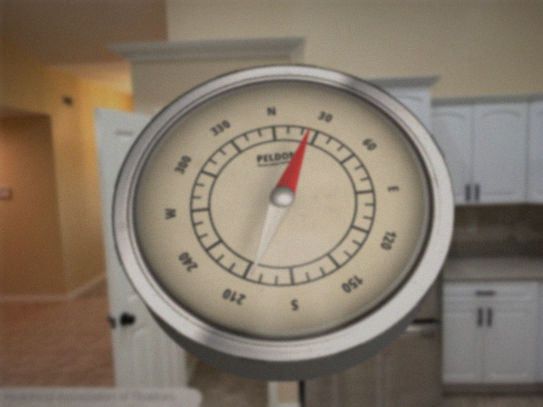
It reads 25; °
